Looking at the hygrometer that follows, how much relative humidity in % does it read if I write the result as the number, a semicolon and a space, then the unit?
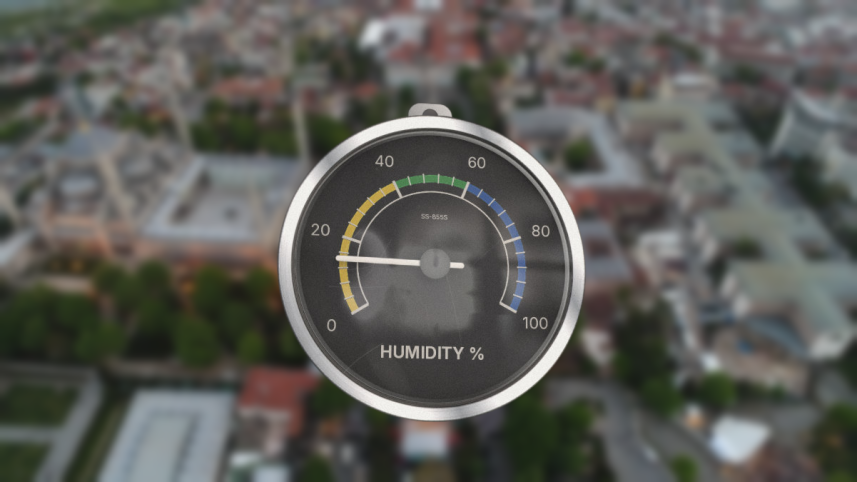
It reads 14; %
